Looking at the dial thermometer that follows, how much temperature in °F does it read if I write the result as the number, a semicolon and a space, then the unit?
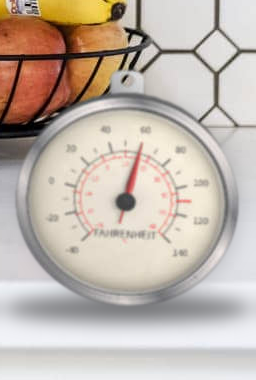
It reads 60; °F
